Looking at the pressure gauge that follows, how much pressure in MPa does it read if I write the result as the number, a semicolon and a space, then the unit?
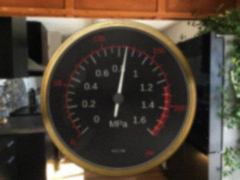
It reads 0.85; MPa
